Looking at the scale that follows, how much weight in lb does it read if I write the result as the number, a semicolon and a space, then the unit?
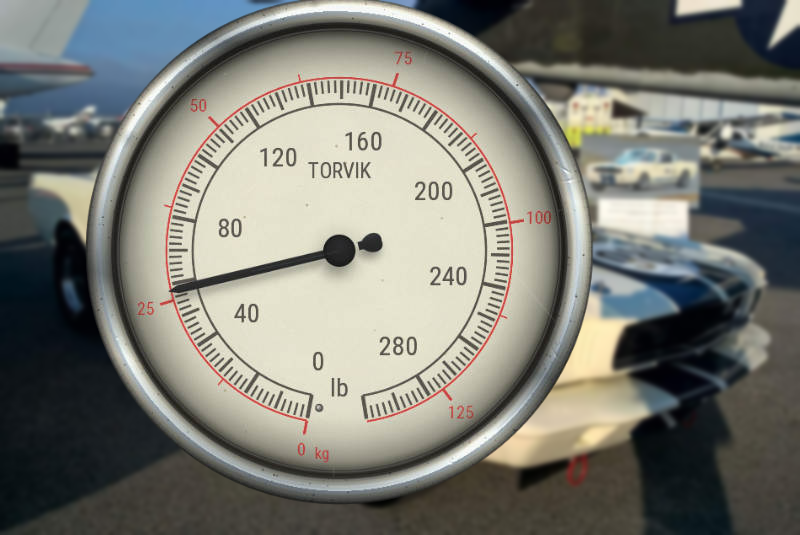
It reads 58; lb
